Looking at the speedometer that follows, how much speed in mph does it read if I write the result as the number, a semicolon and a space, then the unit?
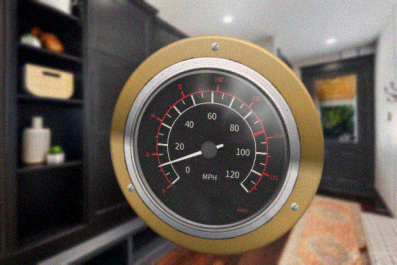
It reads 10; mph
